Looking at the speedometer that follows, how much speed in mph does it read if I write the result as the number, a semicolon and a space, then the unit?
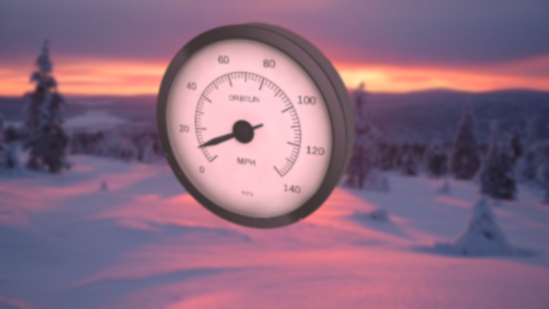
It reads 10; mph
